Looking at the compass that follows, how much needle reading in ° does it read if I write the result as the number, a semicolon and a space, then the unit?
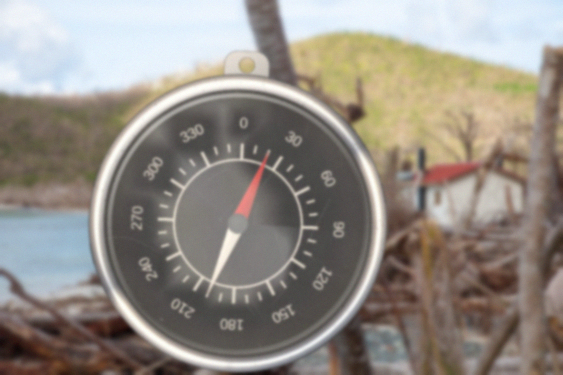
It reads 20; °
